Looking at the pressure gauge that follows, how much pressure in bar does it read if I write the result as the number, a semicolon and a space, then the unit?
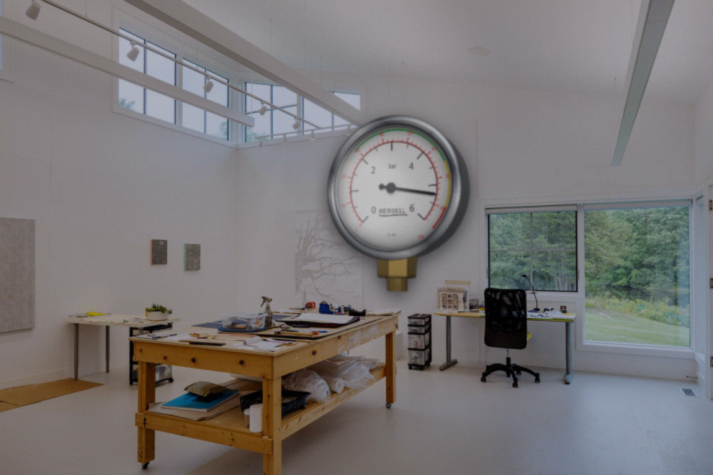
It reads 5.25; bar
